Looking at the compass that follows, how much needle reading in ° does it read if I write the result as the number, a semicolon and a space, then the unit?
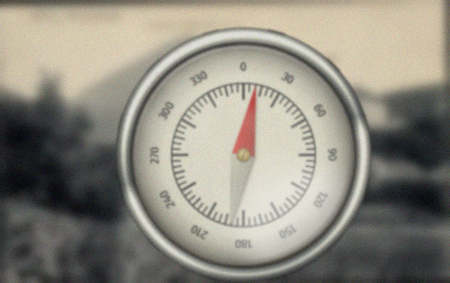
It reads 10; °
